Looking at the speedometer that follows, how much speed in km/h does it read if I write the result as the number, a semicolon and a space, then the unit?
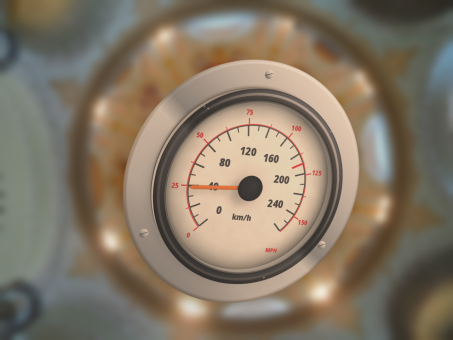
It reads 40; km/h
